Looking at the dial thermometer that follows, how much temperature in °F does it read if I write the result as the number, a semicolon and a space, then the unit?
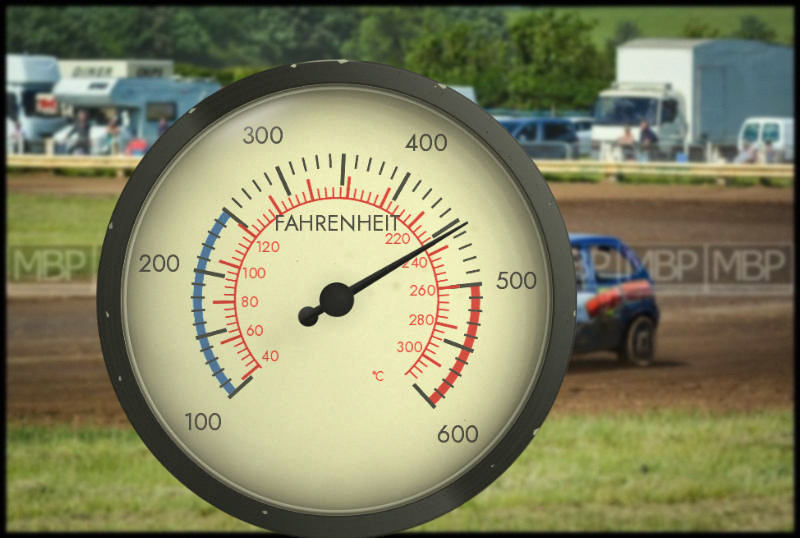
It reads 455; °F
